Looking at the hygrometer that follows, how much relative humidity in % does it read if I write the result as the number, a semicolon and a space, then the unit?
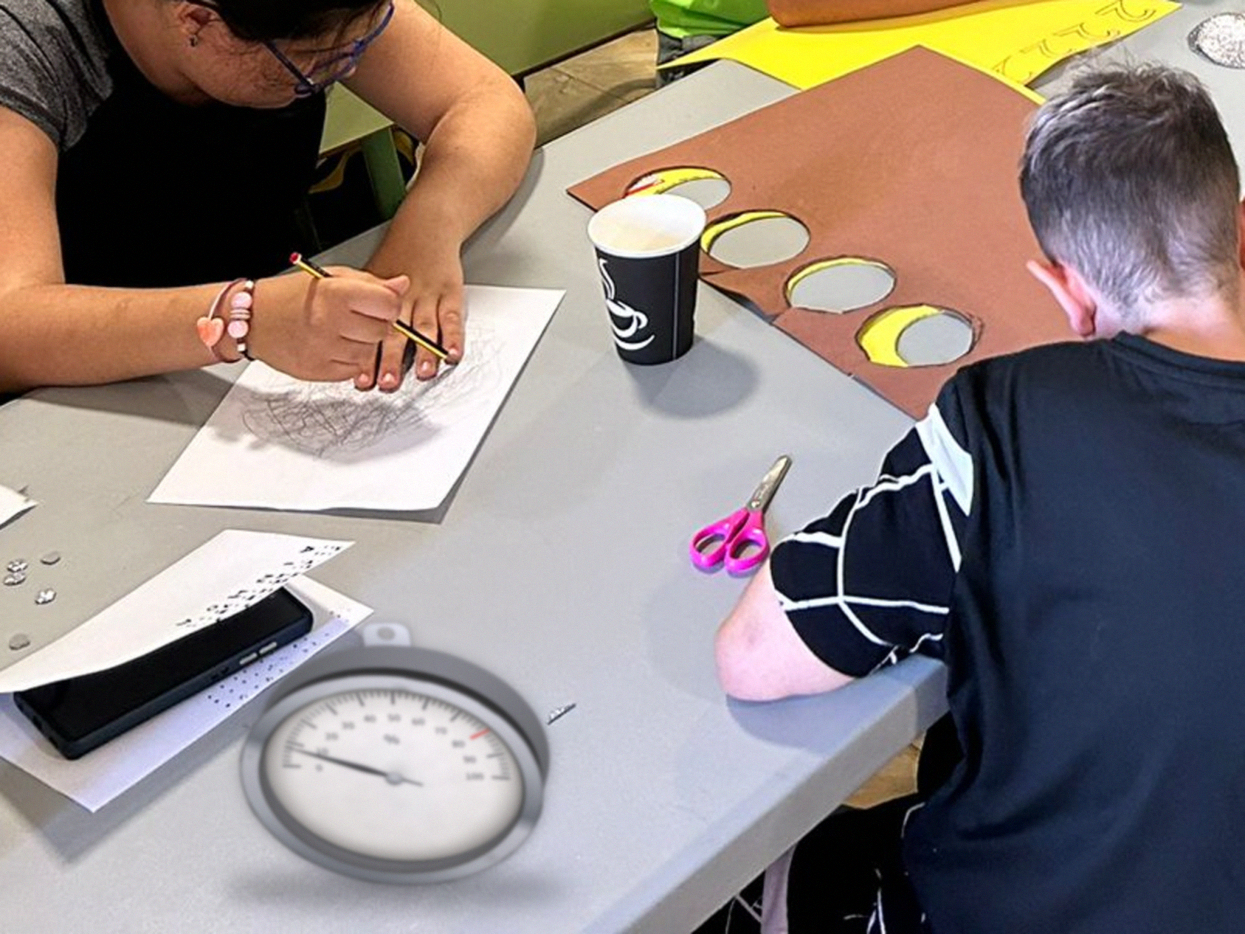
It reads 10; %
